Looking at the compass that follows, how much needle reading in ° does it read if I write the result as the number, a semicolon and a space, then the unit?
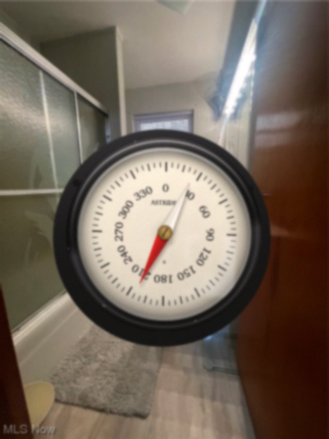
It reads 205; °
